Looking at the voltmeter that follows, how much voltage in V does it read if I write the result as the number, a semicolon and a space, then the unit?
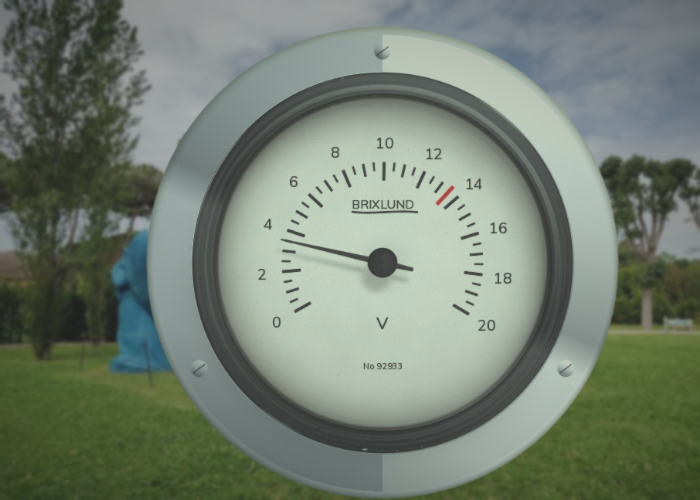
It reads 3.5; V
